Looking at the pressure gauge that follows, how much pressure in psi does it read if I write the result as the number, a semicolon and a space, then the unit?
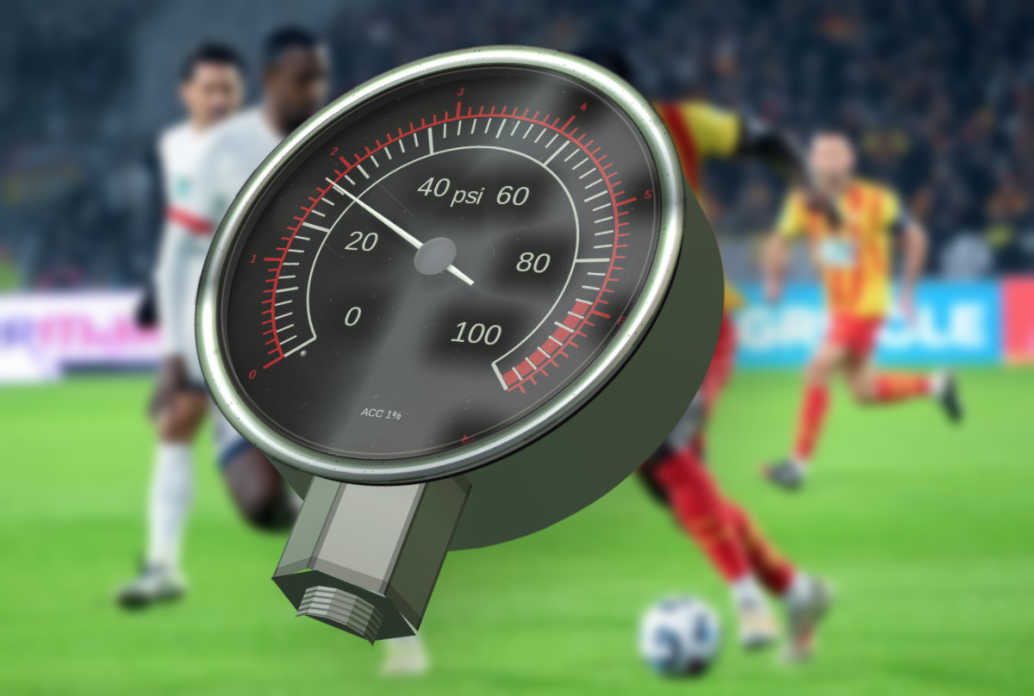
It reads 26; psi
